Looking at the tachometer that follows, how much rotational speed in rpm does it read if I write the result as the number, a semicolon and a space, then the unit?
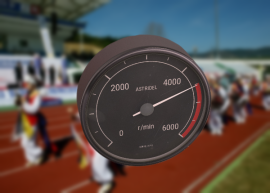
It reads 4500; rpm
